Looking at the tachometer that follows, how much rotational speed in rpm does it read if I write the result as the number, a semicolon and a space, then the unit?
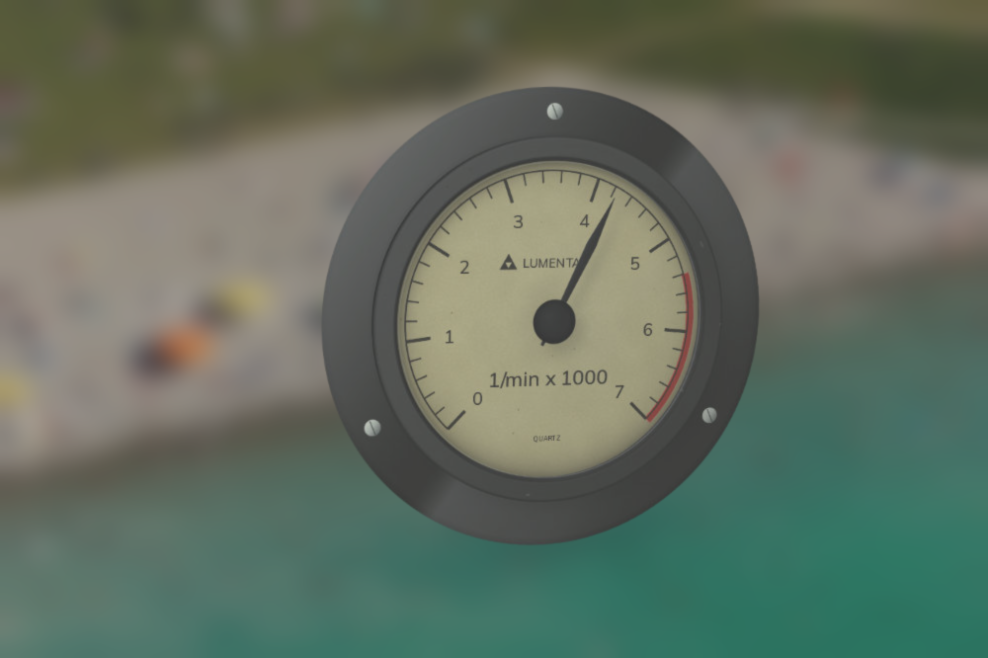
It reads 4200; rpm
